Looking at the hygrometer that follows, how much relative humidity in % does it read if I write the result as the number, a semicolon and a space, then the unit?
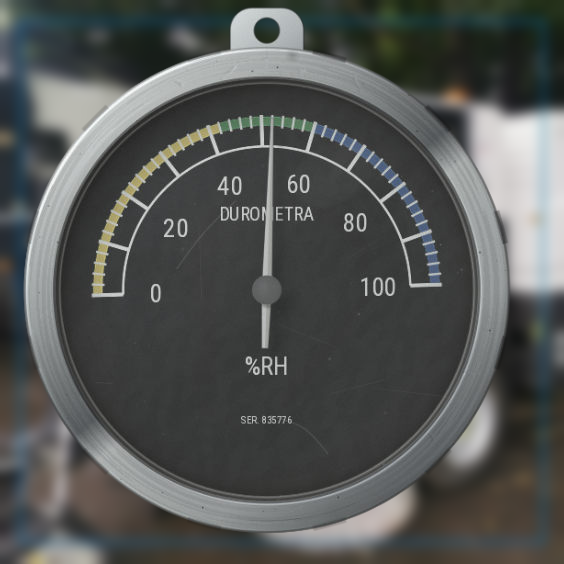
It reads 52; %
